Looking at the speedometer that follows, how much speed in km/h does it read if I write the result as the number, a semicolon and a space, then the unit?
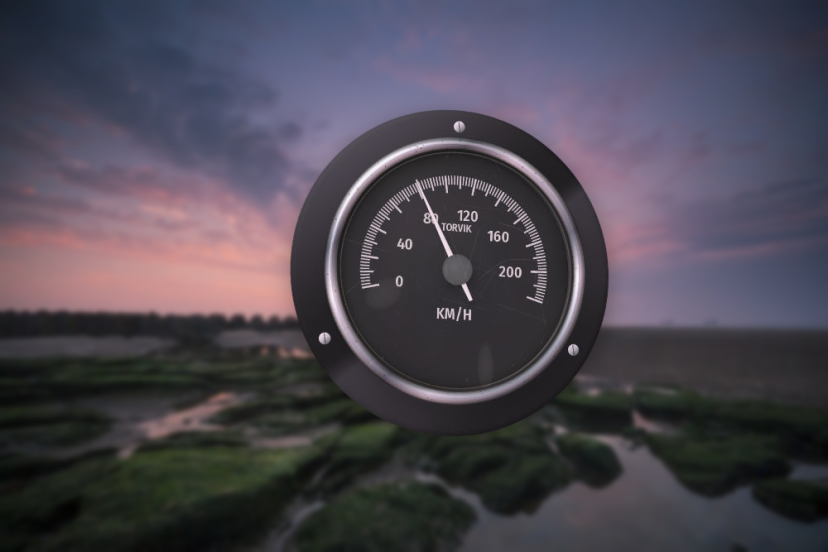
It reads 80; km/h
